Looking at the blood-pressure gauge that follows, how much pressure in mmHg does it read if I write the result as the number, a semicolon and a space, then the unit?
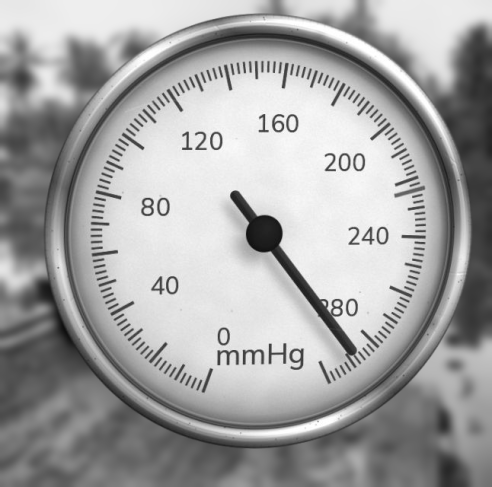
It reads 288; mmHg
